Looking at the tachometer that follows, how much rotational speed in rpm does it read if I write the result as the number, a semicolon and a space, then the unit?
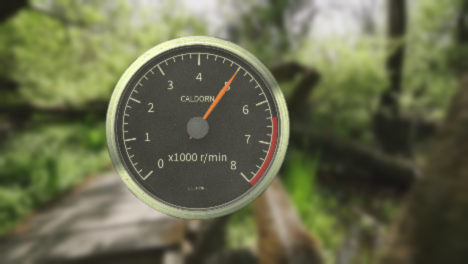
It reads 5000; rpm
